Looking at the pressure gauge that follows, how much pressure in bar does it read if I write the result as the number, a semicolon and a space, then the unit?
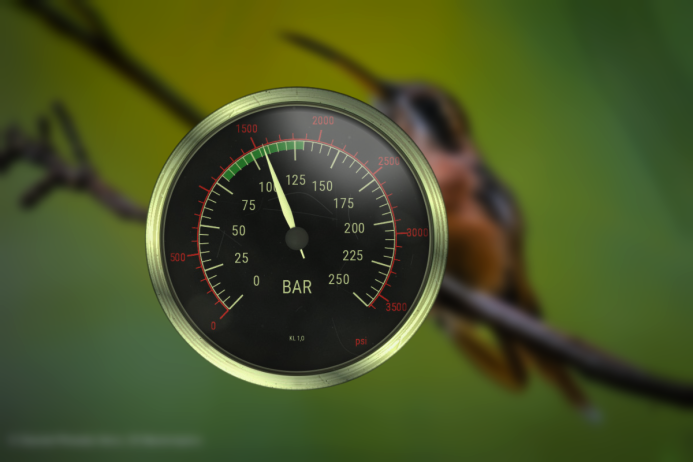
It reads 107.5; bar
